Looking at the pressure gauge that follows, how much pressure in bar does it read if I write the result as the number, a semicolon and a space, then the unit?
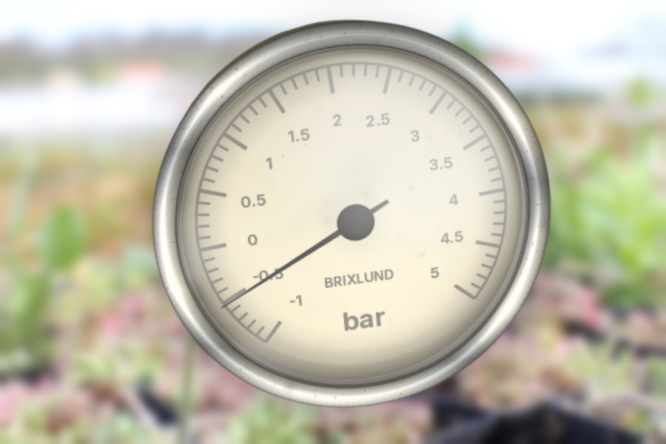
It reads -0.5; bar
